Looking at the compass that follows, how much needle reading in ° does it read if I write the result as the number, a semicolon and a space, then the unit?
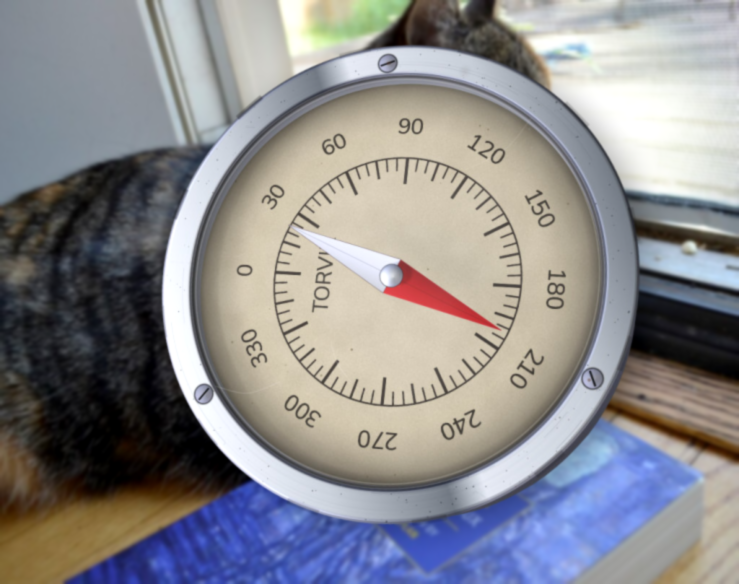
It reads 202.5; °
